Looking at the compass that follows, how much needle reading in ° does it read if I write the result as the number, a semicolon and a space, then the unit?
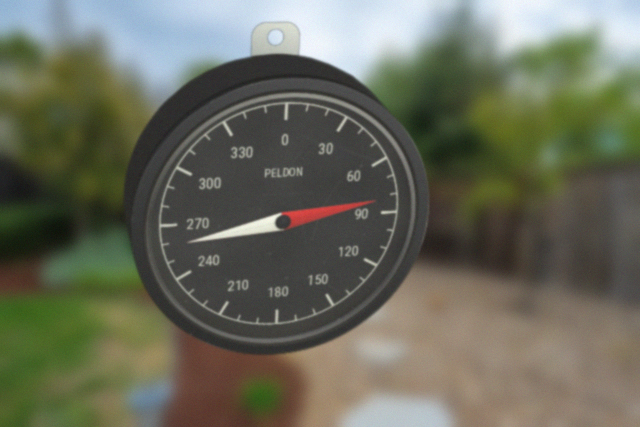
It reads 80; °
